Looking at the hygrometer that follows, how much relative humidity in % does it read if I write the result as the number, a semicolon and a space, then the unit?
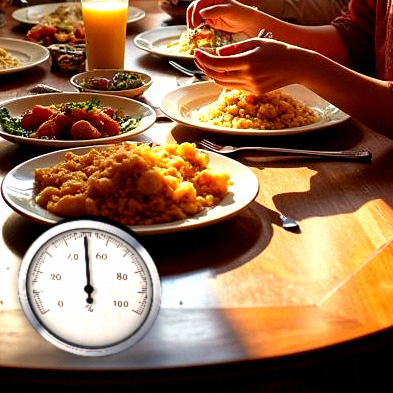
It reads 50; %
